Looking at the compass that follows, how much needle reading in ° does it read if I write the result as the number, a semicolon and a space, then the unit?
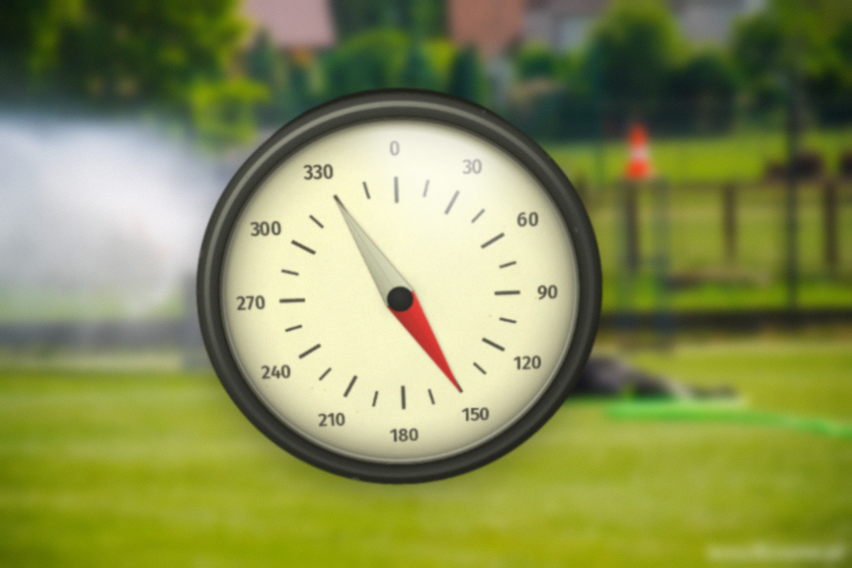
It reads 150; °
